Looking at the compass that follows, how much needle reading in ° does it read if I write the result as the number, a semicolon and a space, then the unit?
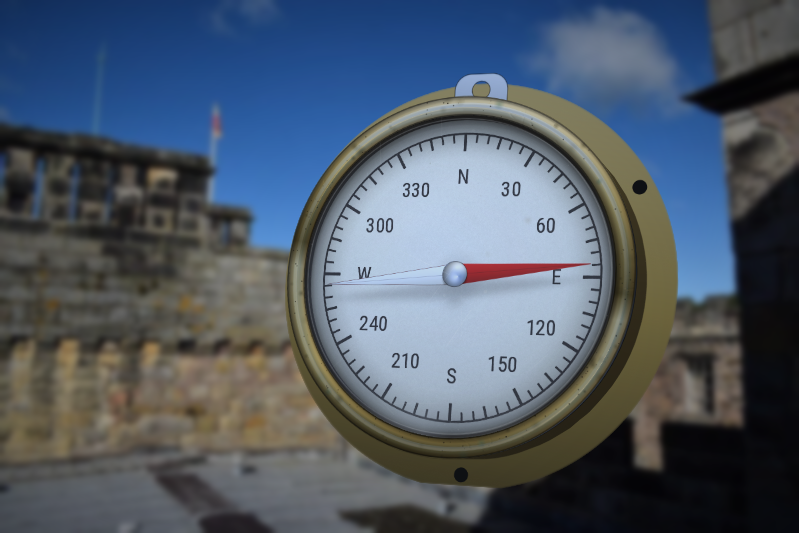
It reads 85; °
